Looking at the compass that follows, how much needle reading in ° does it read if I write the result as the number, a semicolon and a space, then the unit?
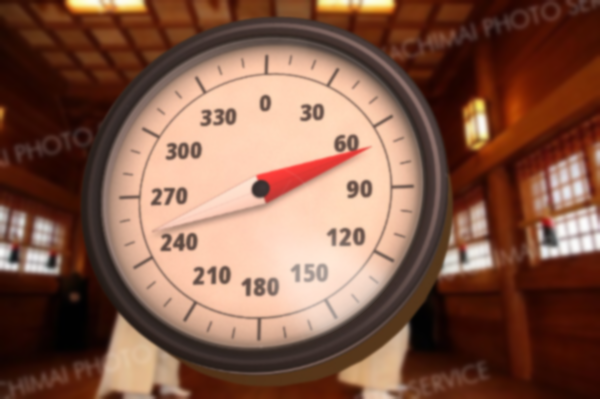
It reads 70; °
